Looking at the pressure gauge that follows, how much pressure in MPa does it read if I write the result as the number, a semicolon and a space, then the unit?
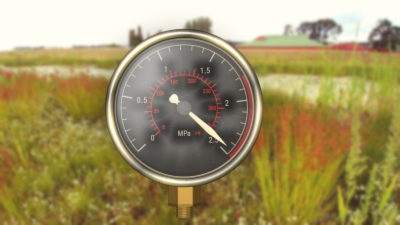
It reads 2.45; MPa
